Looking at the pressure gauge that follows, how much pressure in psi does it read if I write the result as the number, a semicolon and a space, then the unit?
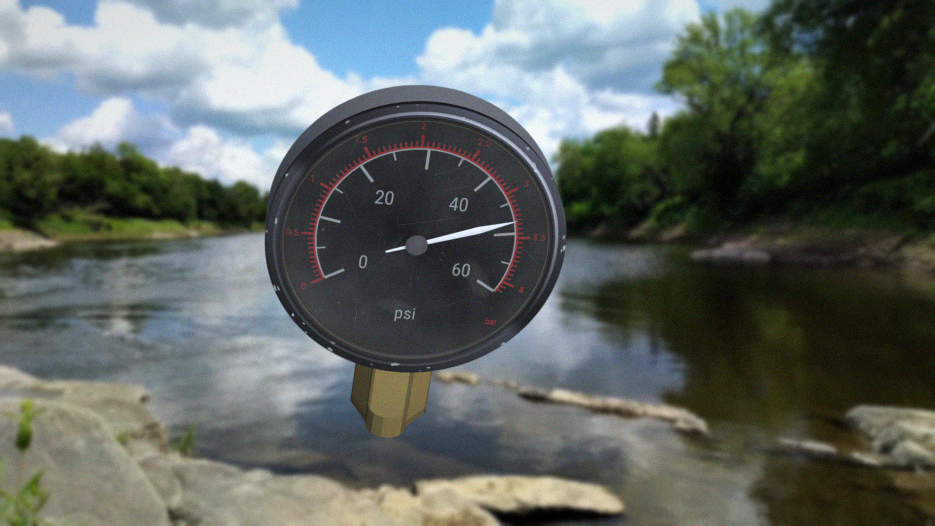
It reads 47.5; psi
